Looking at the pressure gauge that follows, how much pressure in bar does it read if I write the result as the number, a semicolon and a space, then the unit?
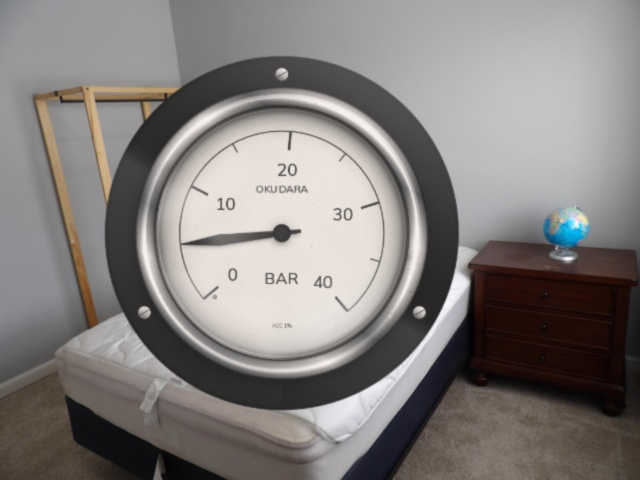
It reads 5; bar
